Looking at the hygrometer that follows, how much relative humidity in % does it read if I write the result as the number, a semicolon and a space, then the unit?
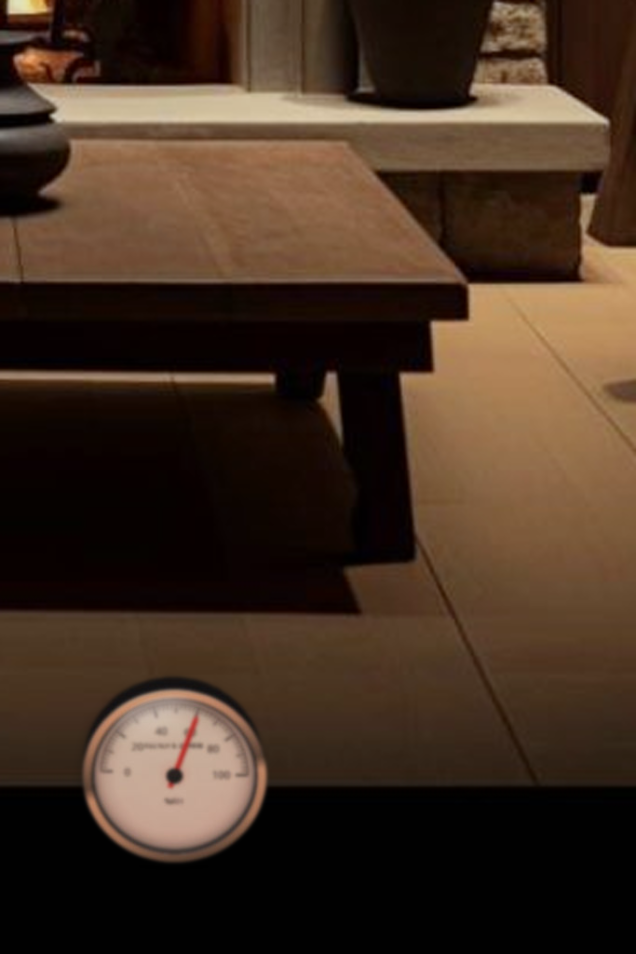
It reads 60; %
